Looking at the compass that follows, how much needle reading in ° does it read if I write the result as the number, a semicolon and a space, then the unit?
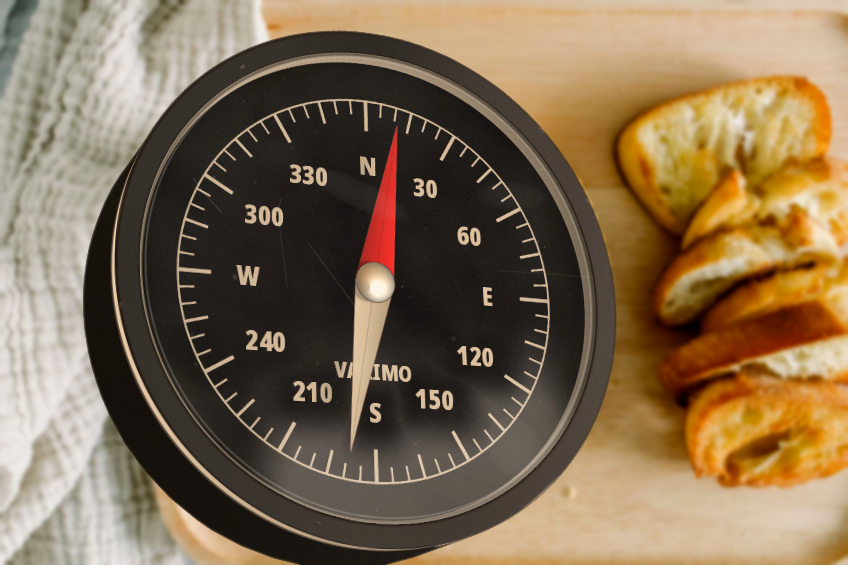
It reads 10; °
